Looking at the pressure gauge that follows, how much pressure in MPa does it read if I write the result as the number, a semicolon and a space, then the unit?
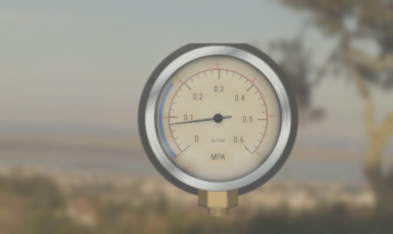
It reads 0.08; MPa
